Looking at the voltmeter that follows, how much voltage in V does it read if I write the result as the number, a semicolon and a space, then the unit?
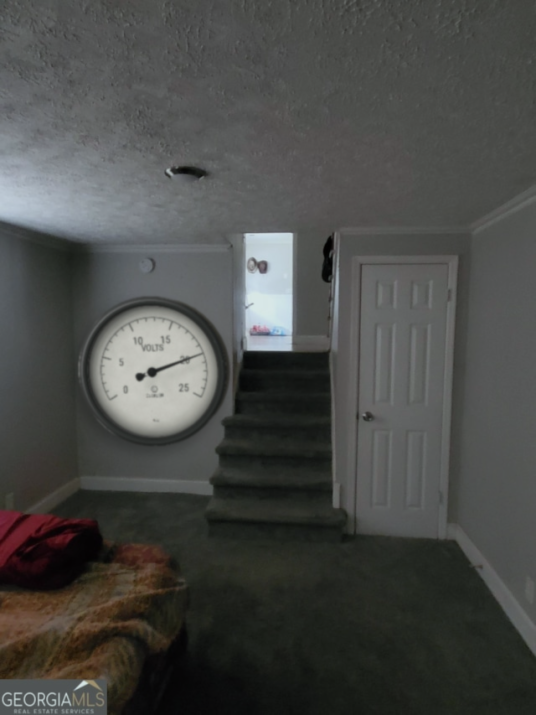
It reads 20; V
